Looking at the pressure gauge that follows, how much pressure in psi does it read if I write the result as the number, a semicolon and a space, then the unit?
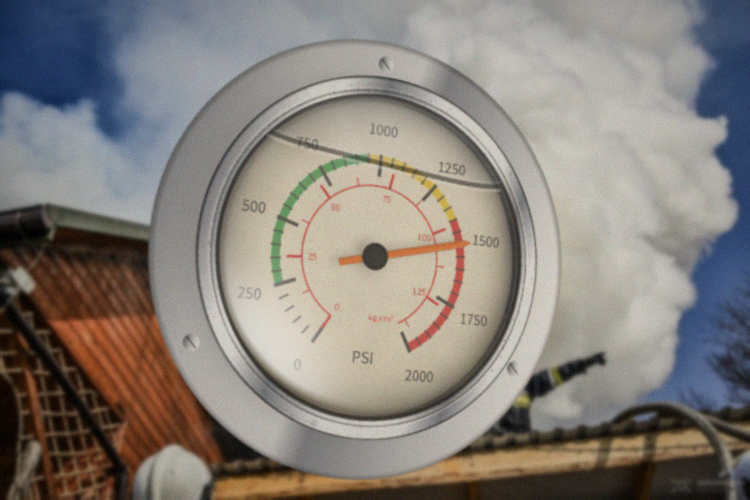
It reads 1500; psi
